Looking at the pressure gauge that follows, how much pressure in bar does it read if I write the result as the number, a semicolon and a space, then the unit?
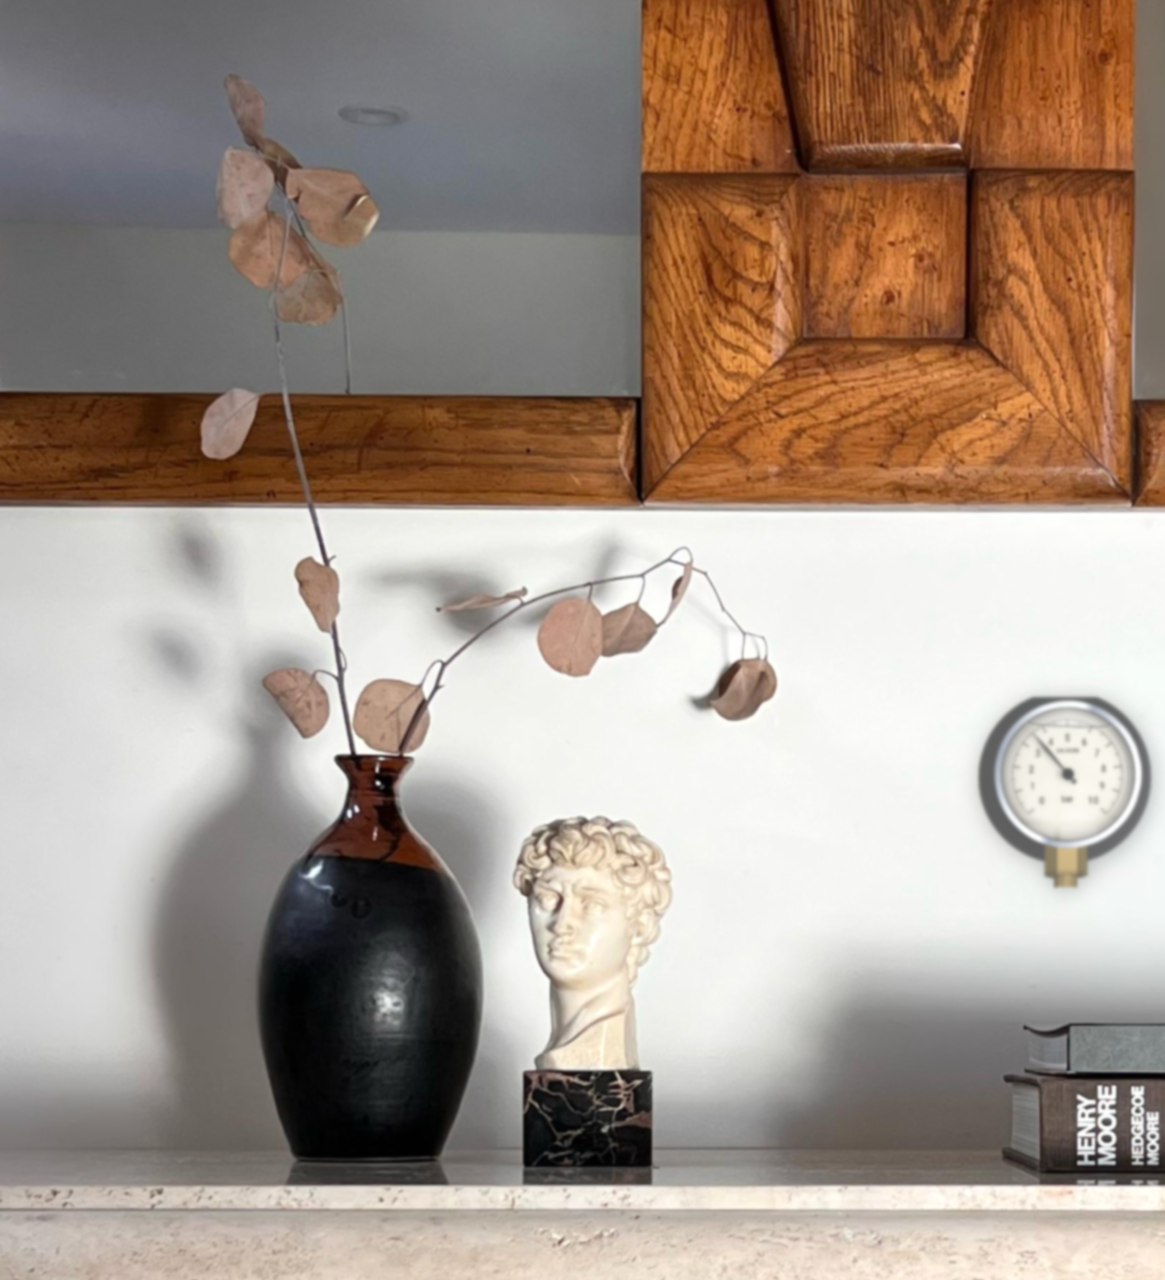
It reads 3.5; bar
